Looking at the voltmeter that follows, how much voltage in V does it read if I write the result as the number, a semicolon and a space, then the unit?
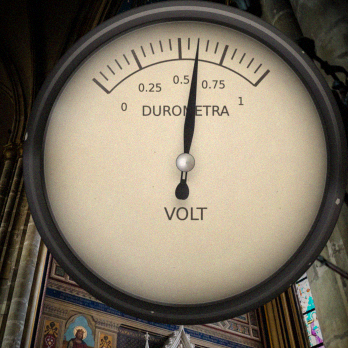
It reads 0.6; V
